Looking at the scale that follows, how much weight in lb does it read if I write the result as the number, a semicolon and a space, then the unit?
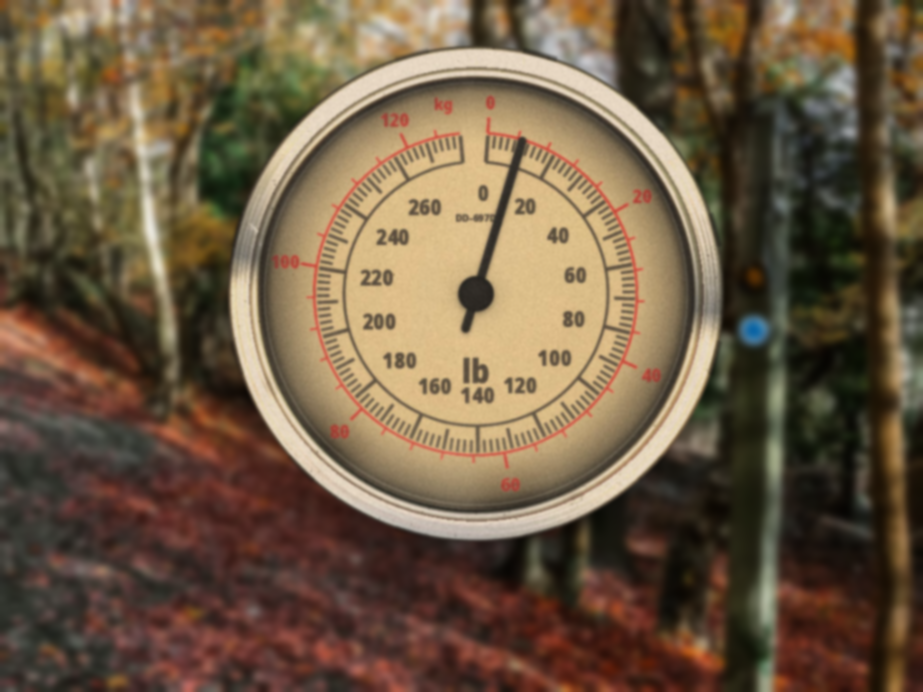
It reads 10; lb
